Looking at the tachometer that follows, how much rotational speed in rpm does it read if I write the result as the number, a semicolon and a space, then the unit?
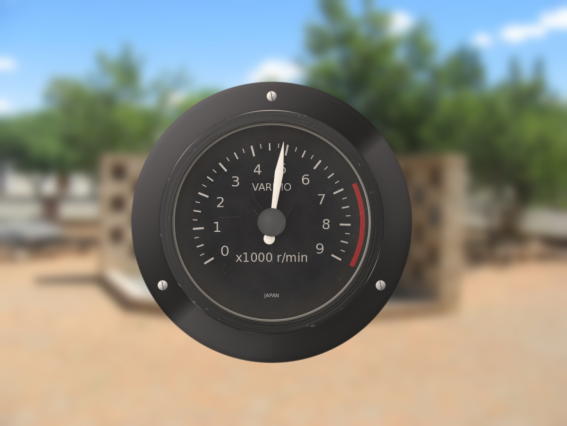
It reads 4875; rpm
